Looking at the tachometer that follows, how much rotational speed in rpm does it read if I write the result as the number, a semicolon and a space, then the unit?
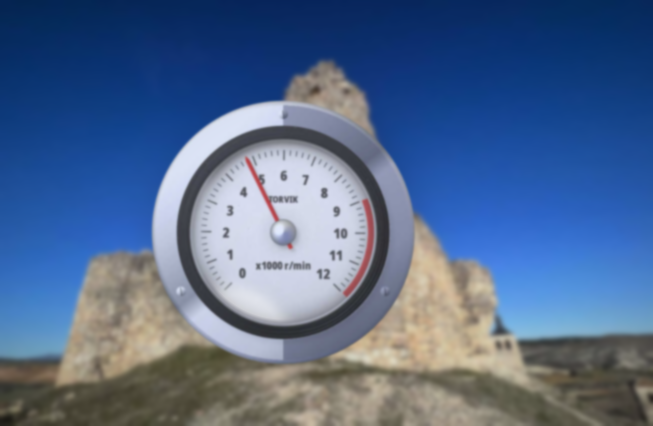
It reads 4800; rpm
